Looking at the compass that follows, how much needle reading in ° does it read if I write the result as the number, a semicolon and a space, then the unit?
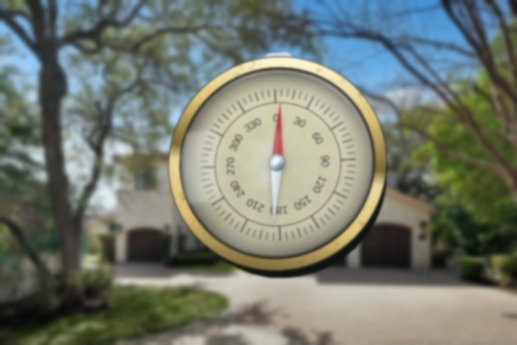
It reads 5; °
